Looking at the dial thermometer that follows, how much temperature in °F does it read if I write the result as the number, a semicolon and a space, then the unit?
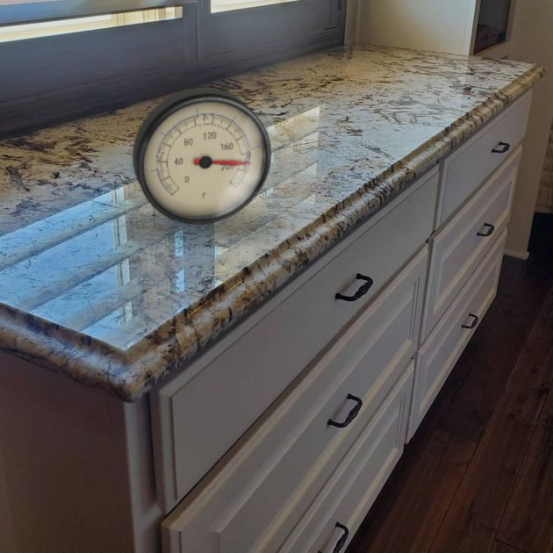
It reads 190; °F
